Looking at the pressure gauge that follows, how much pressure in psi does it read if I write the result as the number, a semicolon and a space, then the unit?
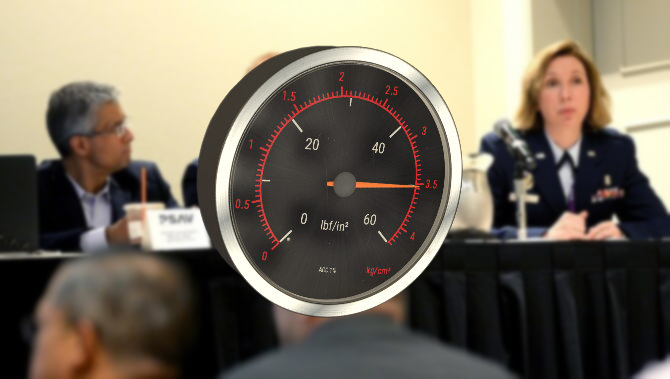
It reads 50; psi
